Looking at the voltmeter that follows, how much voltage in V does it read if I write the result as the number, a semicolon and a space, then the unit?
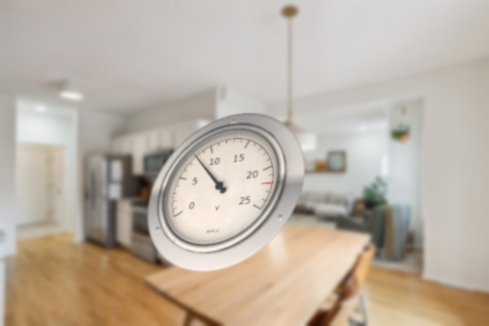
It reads 8; V
